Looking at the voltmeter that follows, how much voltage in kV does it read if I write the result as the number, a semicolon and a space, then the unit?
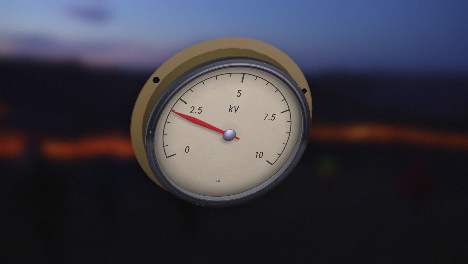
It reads 2; kV
